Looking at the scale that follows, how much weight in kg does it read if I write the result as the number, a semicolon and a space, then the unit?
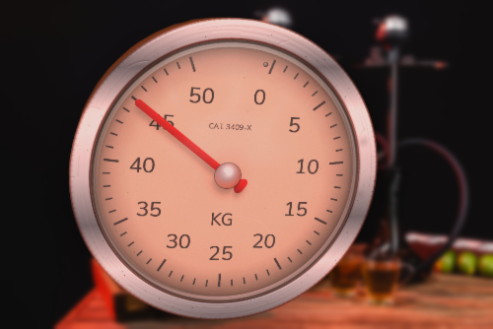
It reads 45; kg
